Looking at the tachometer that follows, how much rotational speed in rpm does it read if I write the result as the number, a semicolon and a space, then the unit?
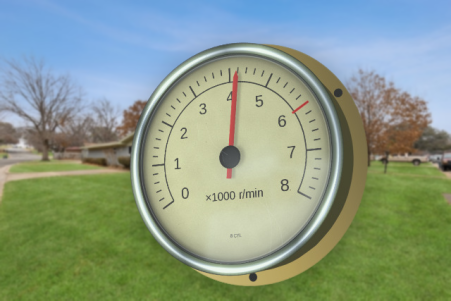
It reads 4200; rpm
